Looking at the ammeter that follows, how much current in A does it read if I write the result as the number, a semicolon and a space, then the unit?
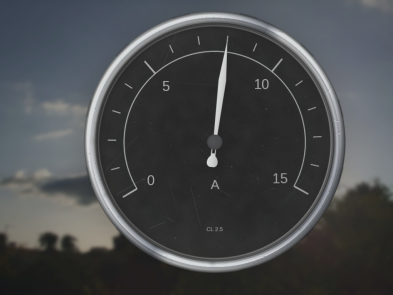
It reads 8; A
